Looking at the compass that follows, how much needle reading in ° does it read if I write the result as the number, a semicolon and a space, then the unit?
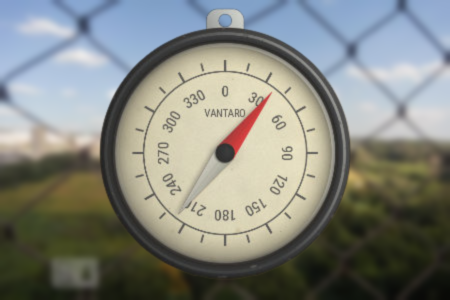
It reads 37.5; °
